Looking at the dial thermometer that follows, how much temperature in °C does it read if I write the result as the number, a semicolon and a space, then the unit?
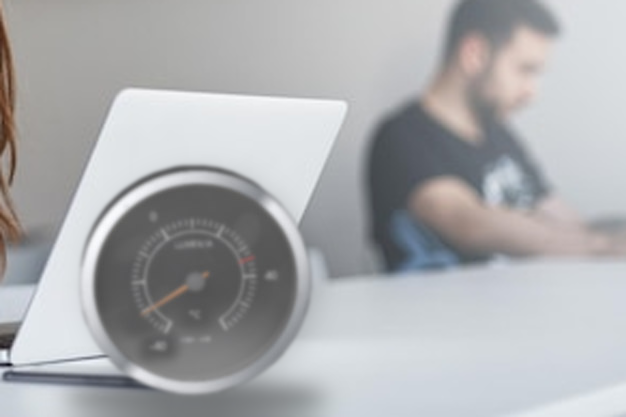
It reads -30; °C
